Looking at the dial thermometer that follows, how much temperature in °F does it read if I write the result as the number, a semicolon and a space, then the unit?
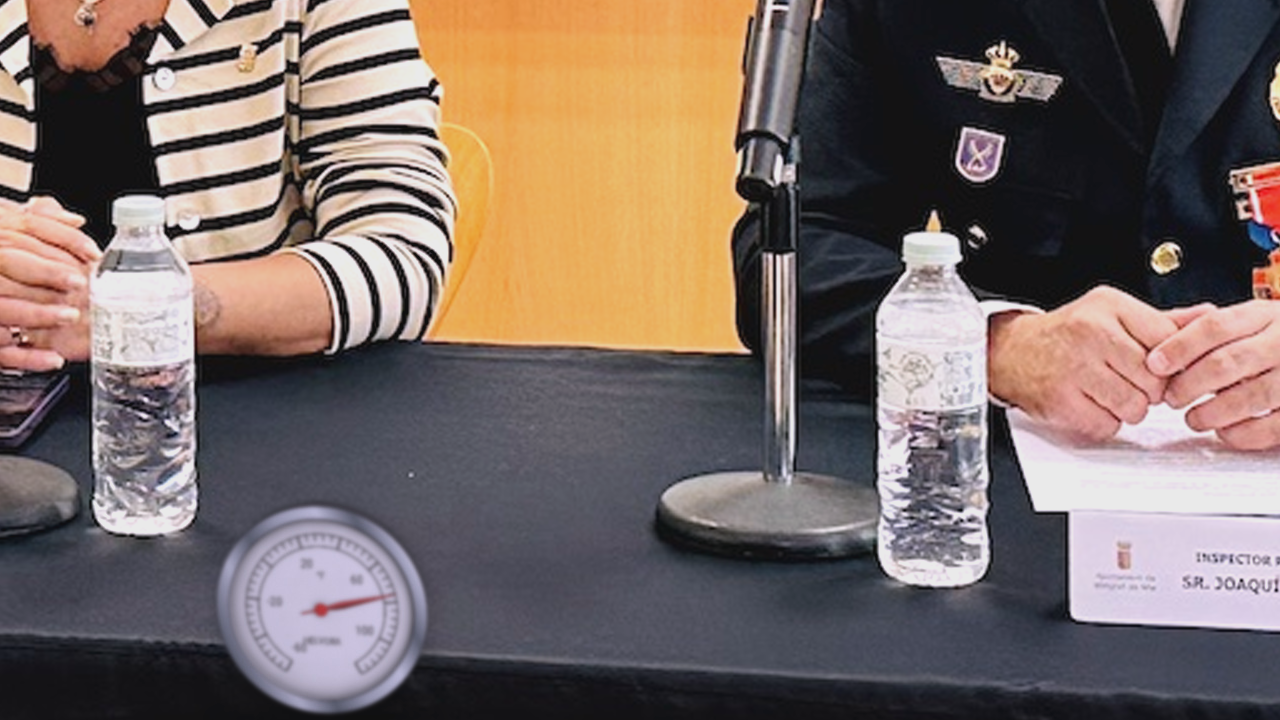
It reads 76; °F
